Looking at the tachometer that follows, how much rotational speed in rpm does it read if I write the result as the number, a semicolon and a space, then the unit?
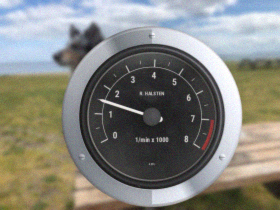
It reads 1500; rpm
